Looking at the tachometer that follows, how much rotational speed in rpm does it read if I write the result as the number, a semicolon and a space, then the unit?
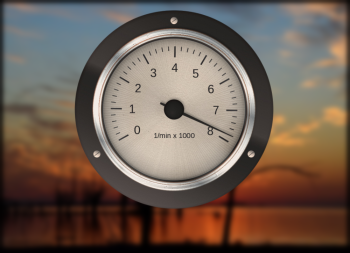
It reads 7800; rpm
